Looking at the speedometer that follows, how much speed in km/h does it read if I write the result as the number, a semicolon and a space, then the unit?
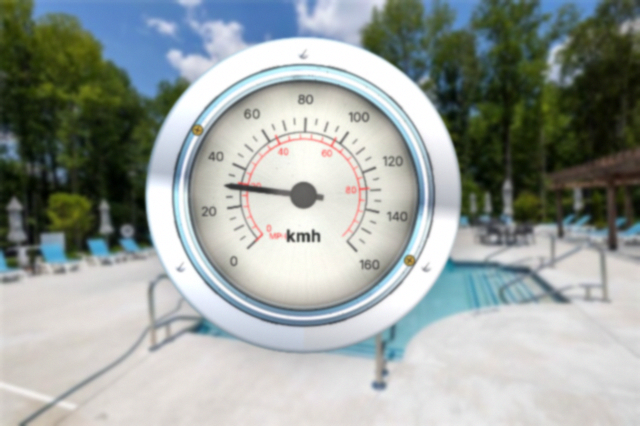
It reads 30; km/h
